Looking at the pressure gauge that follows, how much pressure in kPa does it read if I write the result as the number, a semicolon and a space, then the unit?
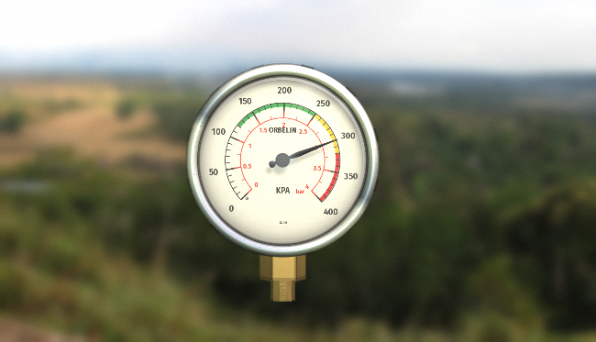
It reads 300; kPa
